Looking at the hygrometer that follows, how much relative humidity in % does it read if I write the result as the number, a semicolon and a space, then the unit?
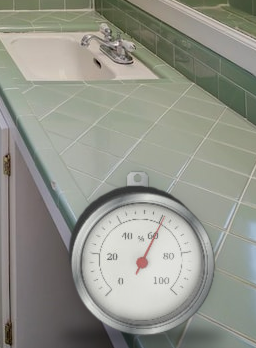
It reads 60; %
